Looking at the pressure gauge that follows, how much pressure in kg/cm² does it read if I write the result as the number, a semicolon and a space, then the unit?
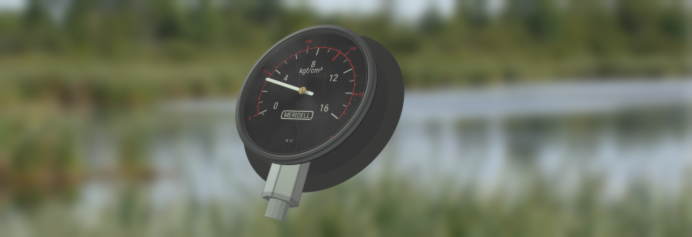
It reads 3; kg/cm²
